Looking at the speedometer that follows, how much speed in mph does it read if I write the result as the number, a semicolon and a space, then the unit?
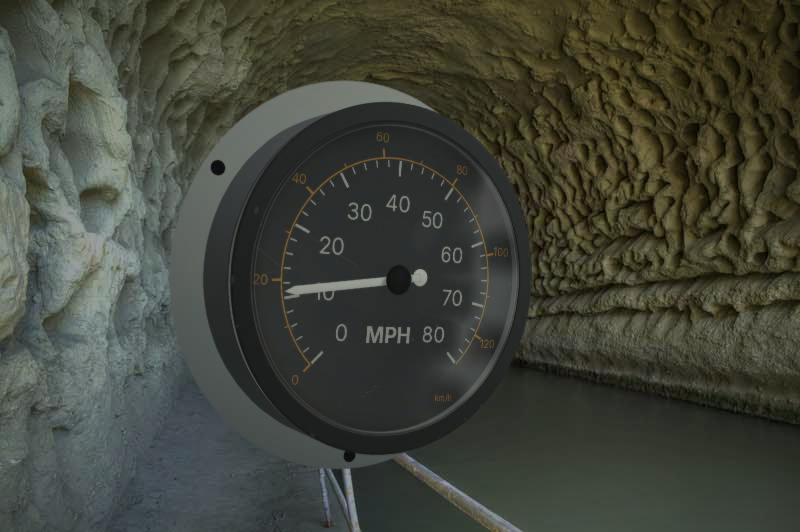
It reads 11; mph
